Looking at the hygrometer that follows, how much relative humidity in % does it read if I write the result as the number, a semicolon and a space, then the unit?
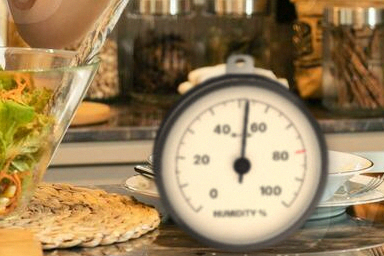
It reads 52.5; %
